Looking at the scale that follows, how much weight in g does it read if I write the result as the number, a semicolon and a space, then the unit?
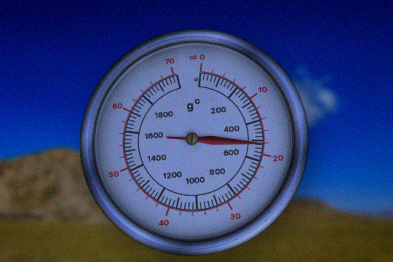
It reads 520; g
